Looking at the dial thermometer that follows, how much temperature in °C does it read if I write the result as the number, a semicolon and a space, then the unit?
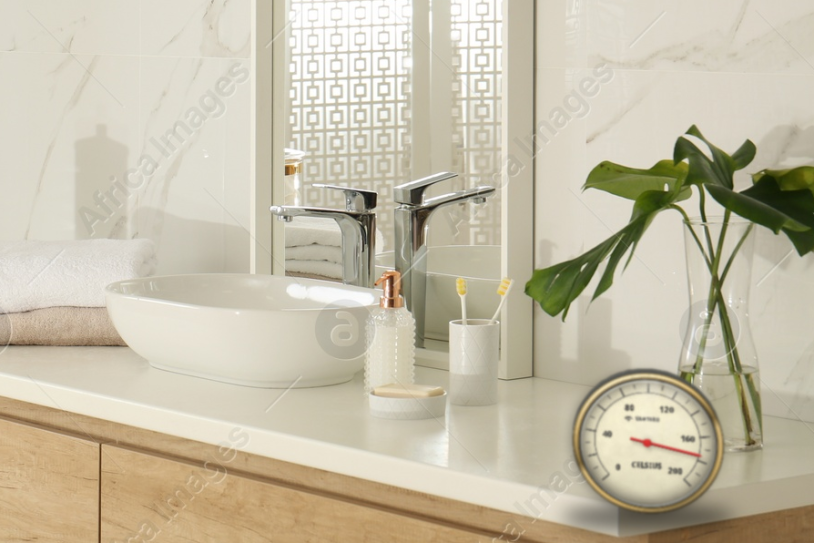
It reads 175; °C
